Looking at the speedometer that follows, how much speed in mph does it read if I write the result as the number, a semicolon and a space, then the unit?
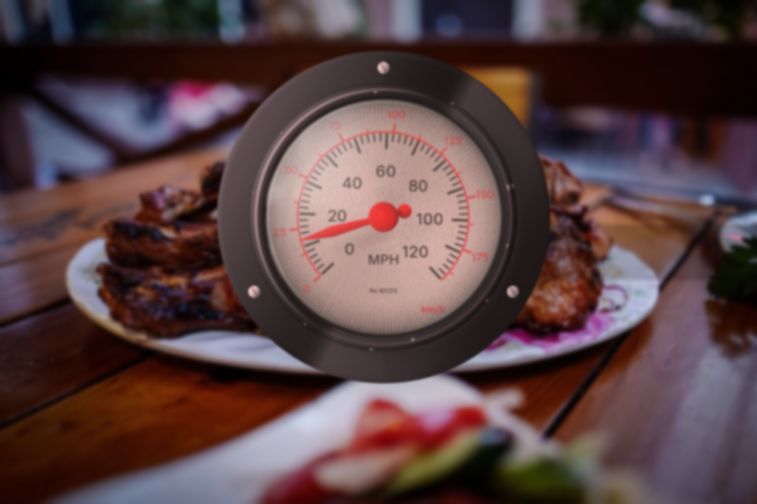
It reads 12; mph
